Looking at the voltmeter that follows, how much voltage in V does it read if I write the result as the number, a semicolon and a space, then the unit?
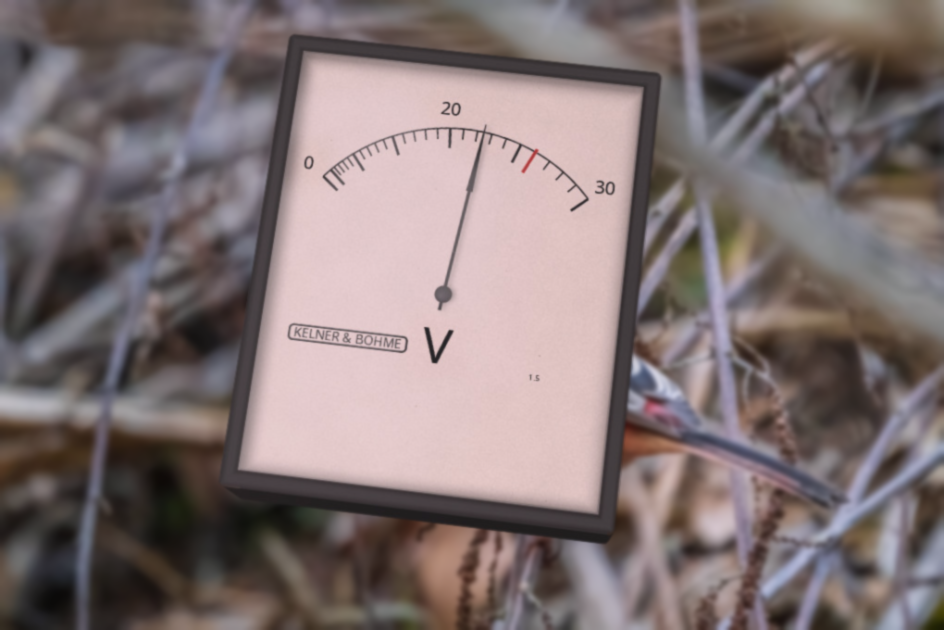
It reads 22.5; V
